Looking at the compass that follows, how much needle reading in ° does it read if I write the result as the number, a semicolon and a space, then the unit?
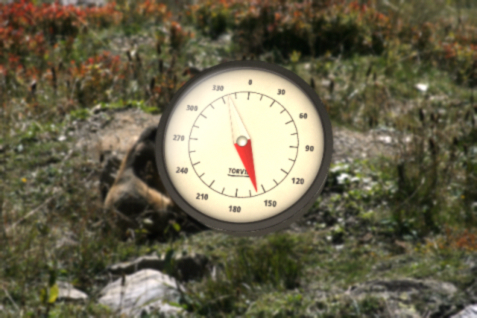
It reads 157.5; °
